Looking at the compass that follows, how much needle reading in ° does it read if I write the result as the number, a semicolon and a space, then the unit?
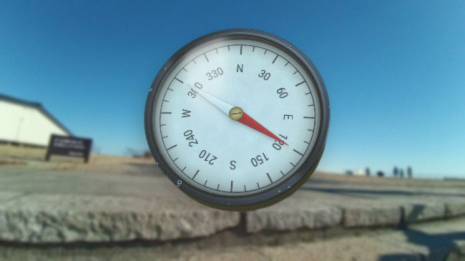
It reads 120; °
